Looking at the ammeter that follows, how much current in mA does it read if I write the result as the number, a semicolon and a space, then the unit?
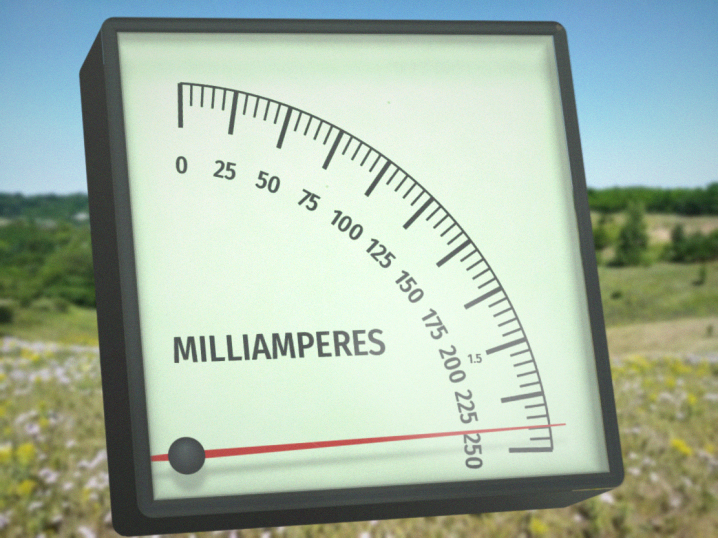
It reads 240; mA
